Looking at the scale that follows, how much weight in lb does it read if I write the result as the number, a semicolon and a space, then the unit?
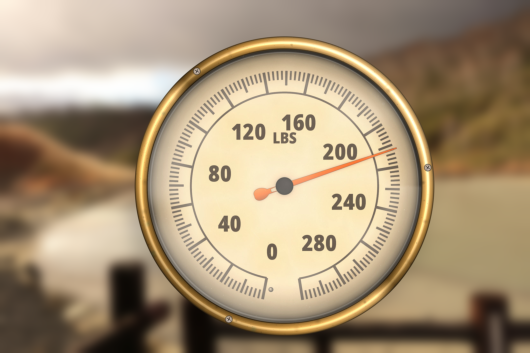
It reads 212; lb
